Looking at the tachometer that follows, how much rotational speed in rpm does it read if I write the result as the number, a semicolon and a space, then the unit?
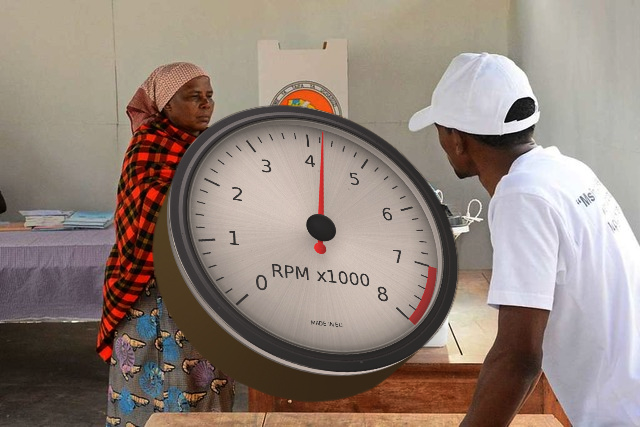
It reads 4200; rpm
